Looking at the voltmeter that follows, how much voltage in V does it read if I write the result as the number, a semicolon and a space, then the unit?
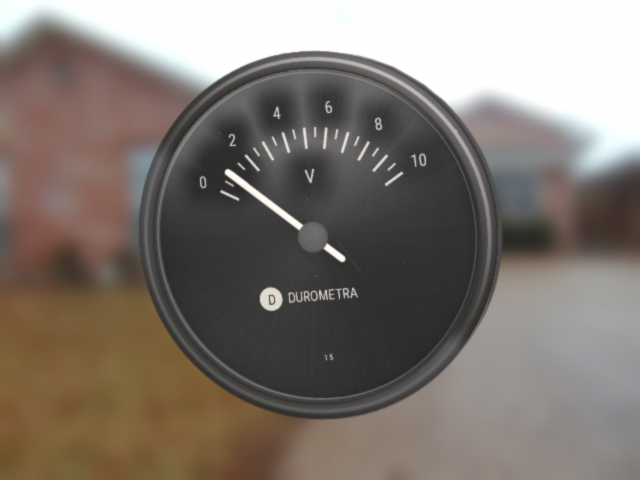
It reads 1; V
